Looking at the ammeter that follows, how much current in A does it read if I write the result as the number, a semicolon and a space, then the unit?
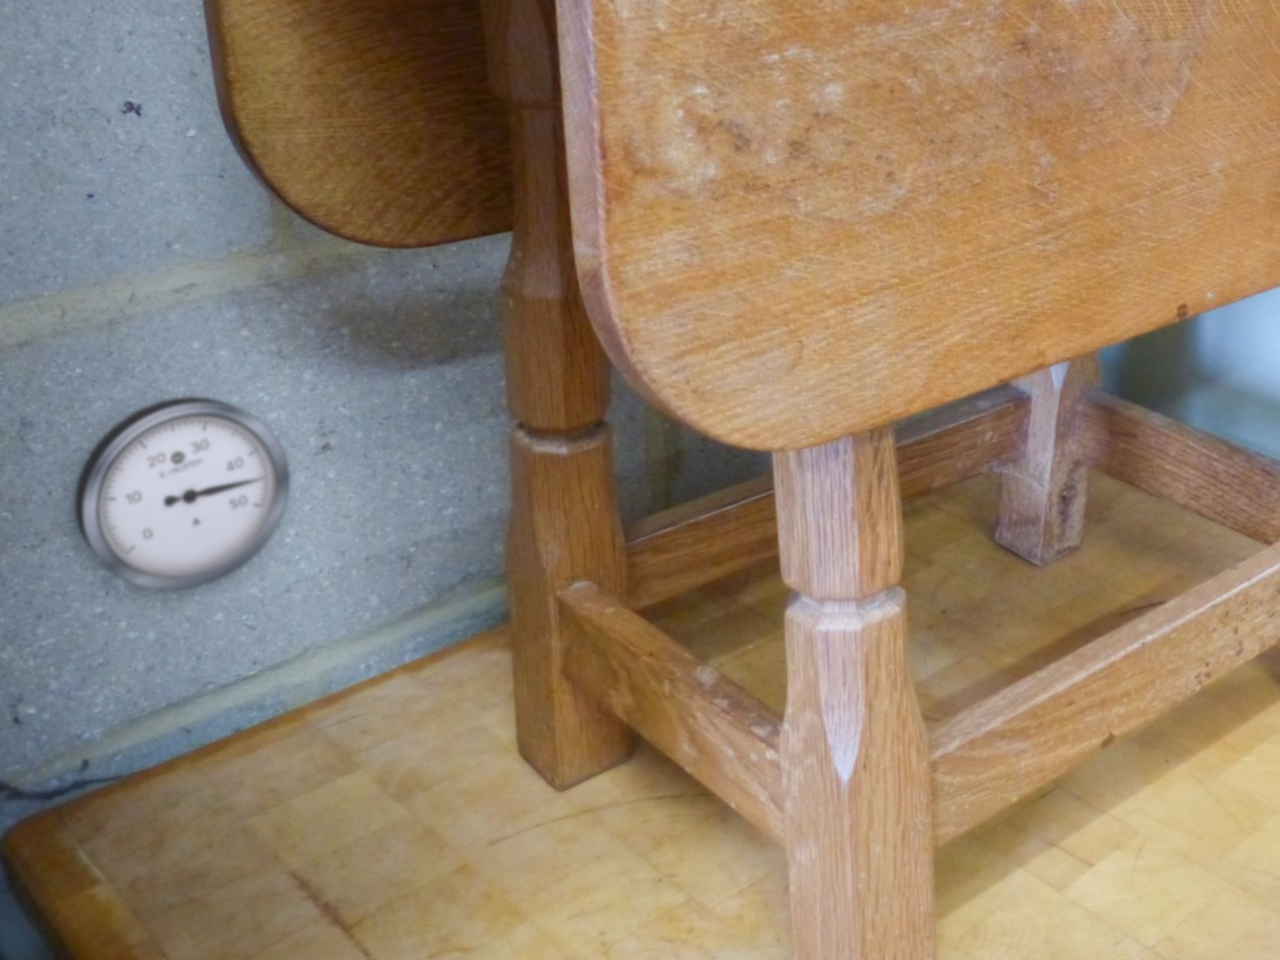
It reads 45; A
